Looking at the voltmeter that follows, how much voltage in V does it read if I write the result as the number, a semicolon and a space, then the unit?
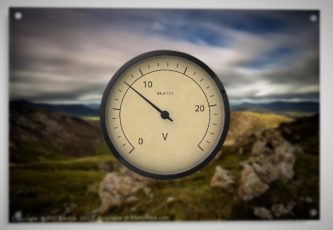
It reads 8; V
